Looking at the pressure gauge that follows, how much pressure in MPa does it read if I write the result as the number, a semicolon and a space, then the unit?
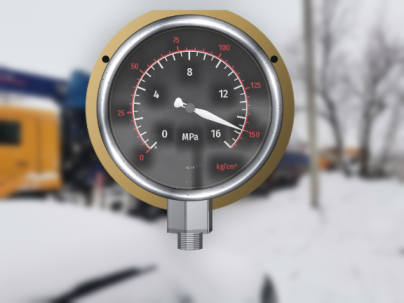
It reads 14.75; MPa
